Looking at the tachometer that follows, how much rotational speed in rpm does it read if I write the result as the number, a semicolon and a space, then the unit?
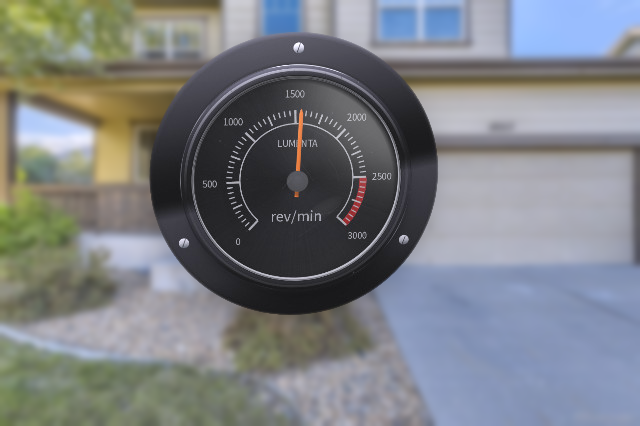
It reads 1550; rpm
